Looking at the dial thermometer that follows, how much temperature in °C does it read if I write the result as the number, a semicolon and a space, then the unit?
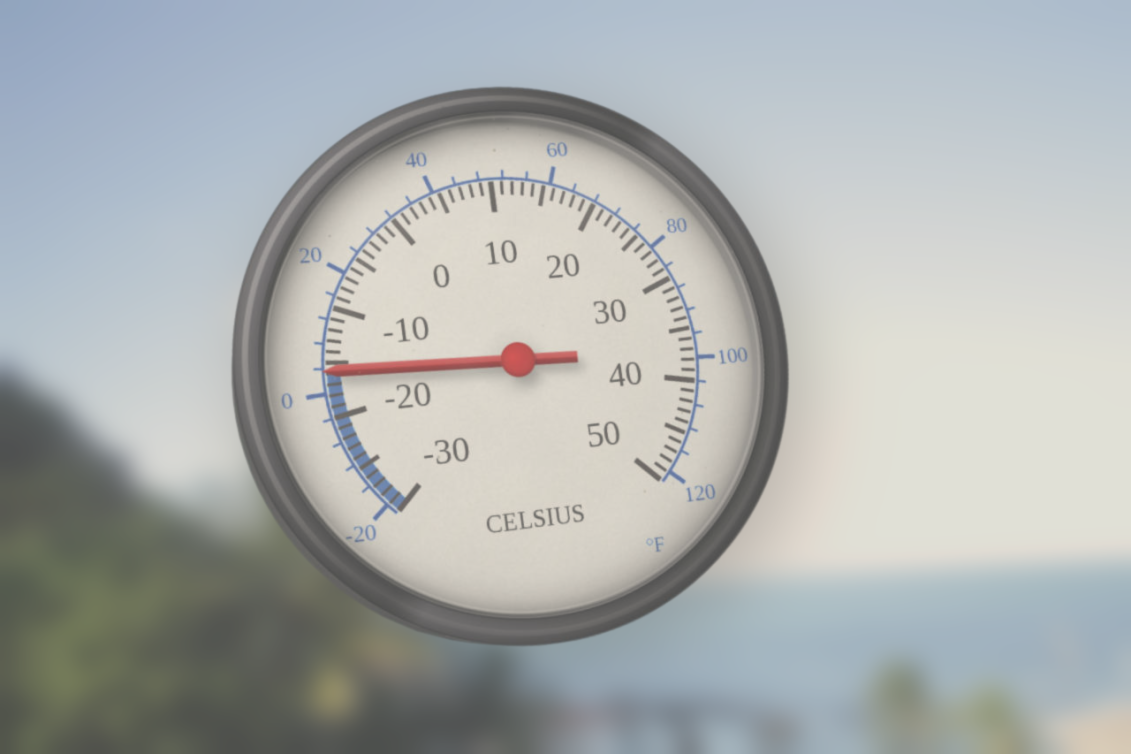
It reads -16; °C
